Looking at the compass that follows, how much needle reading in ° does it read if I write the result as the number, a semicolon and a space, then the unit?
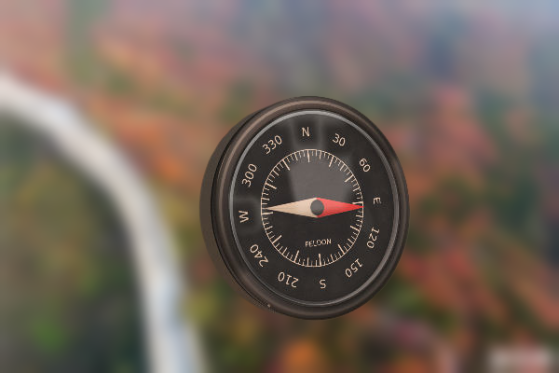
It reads 95; °
